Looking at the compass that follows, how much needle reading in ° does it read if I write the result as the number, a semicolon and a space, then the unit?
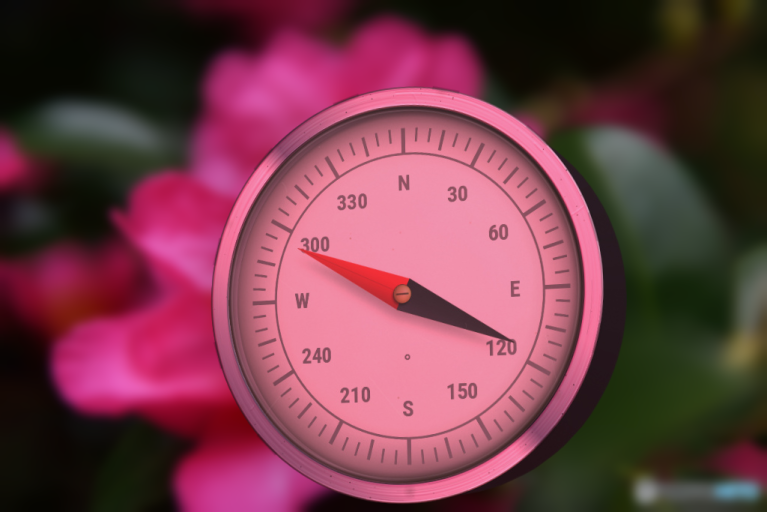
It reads 295; °
